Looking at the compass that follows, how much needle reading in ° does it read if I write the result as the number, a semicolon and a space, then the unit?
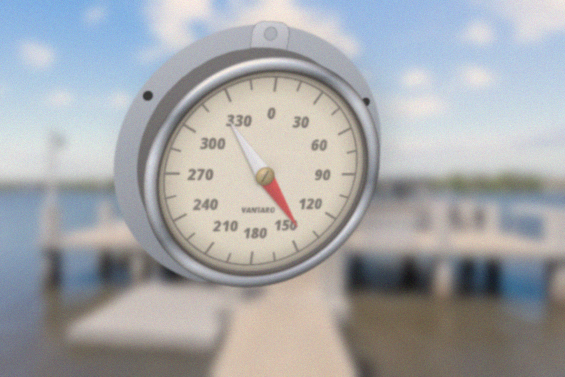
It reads 142.5; °
